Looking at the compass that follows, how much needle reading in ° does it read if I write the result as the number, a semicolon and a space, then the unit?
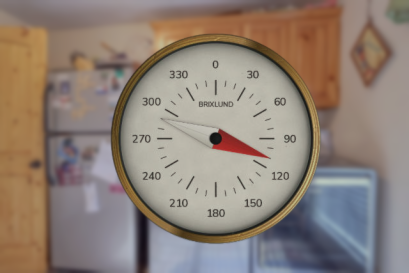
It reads 110; °
